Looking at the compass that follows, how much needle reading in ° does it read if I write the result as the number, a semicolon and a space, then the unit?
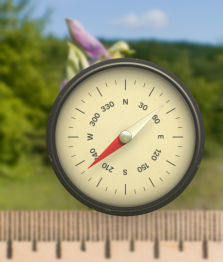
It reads 230; °
